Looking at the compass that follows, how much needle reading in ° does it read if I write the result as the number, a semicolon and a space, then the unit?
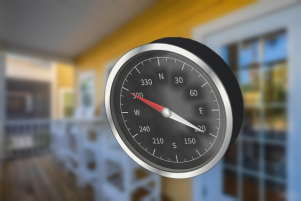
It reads 300; °
